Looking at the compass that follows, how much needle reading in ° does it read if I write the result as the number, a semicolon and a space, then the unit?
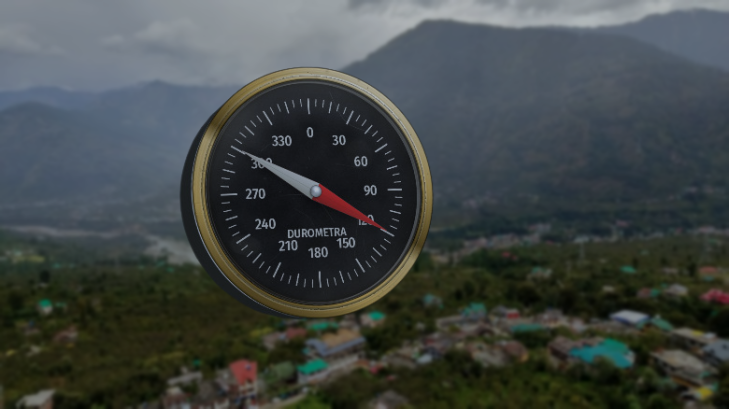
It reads 120; °
